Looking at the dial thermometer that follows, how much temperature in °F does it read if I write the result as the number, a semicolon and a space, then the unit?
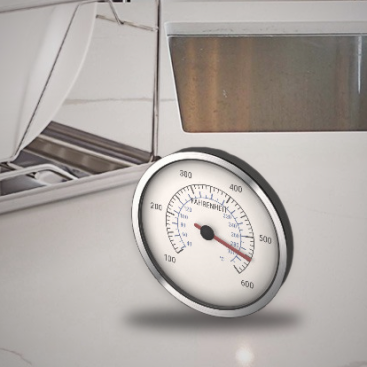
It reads 550; °F
